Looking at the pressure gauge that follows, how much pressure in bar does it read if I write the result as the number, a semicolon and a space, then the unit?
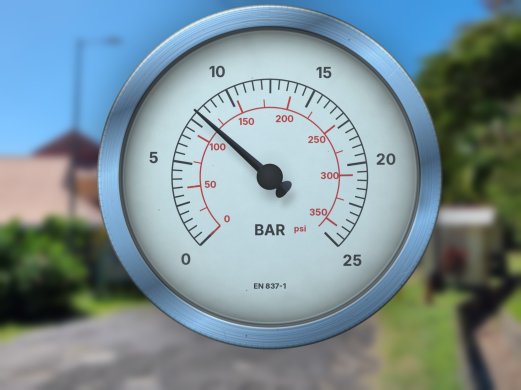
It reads 8; bar
